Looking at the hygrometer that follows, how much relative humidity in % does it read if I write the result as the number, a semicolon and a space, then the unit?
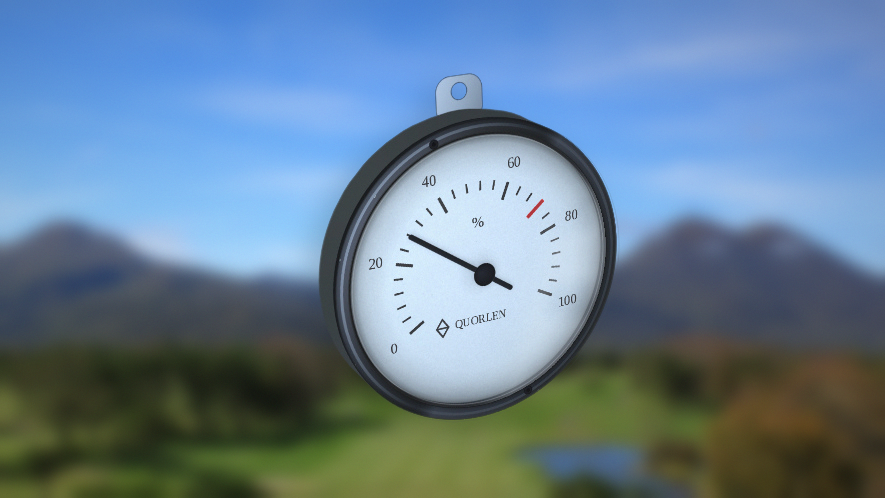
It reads 28; %
